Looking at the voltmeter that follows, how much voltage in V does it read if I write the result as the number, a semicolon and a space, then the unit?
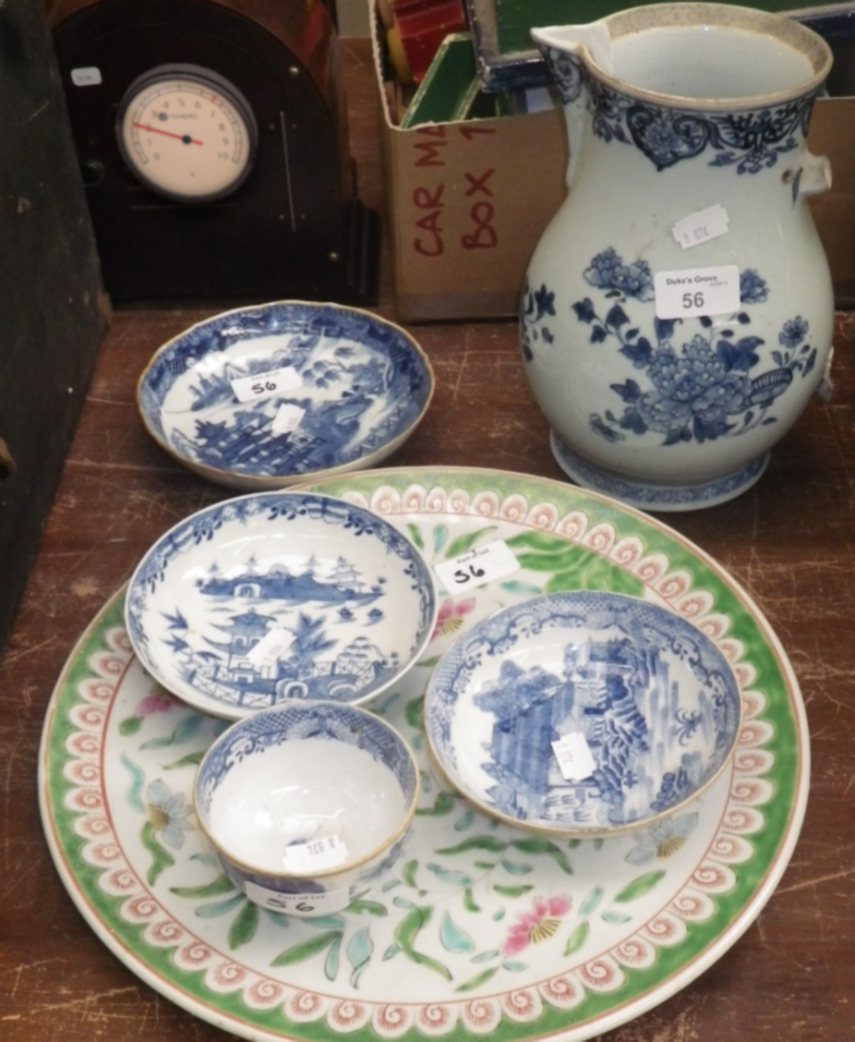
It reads 2; V
